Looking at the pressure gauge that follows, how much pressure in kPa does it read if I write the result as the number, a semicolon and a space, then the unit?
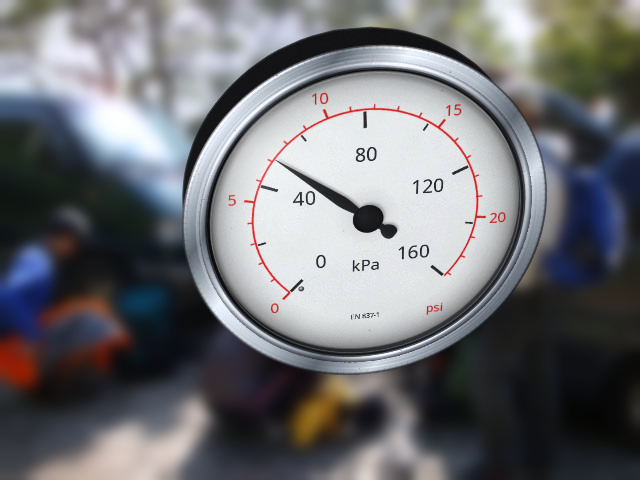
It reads 50; kPa
